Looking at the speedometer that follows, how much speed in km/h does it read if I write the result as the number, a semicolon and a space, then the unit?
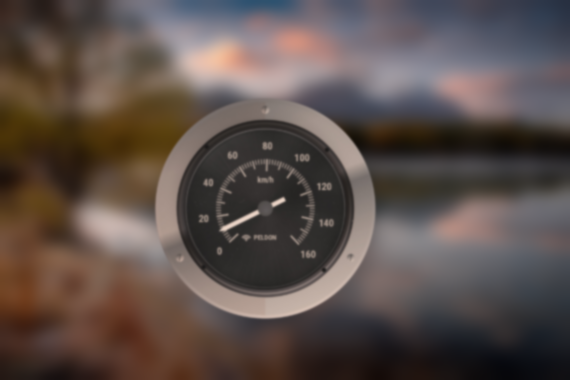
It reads 10; km/h
